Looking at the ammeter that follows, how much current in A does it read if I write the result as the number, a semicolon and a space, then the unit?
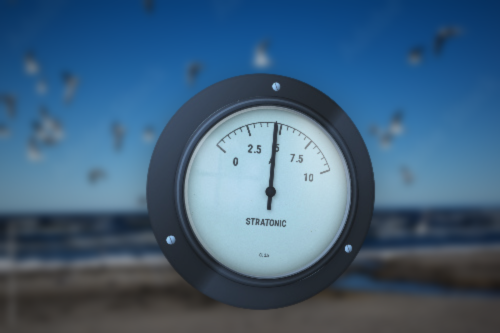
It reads 4.5; A
